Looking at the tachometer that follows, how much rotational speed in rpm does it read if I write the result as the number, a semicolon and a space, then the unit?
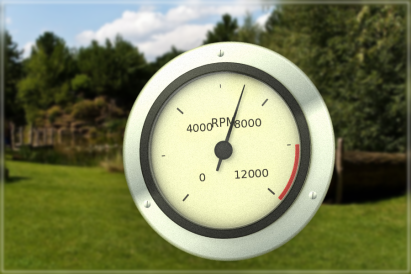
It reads 7000; rpm
